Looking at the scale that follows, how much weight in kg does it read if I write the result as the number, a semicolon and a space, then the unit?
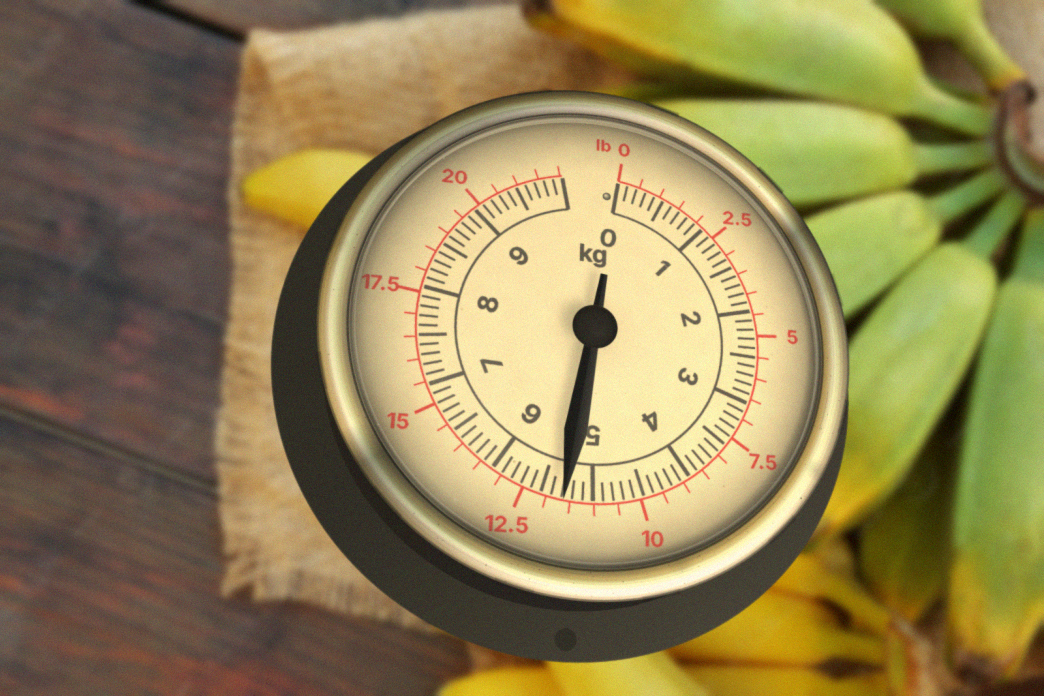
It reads 5.3; kg
